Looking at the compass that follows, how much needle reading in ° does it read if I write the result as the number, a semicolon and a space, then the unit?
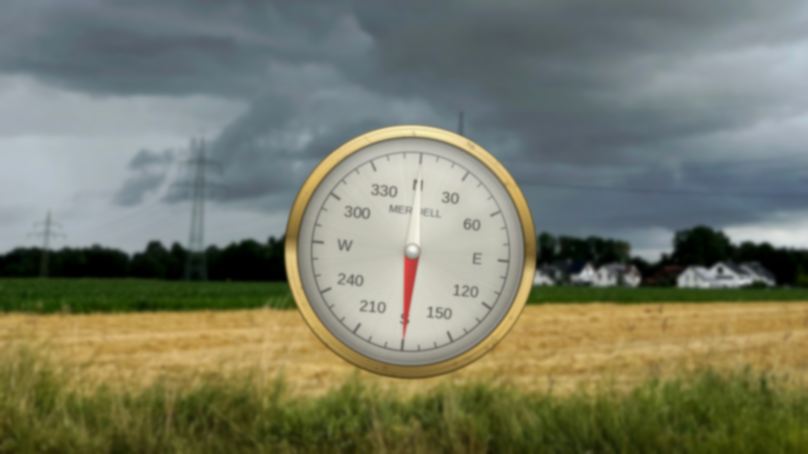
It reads 180; °
